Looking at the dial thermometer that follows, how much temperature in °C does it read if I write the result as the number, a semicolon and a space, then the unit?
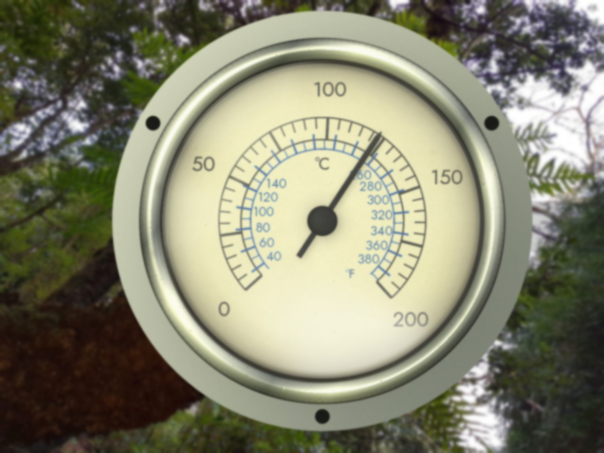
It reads 122.5; °C
